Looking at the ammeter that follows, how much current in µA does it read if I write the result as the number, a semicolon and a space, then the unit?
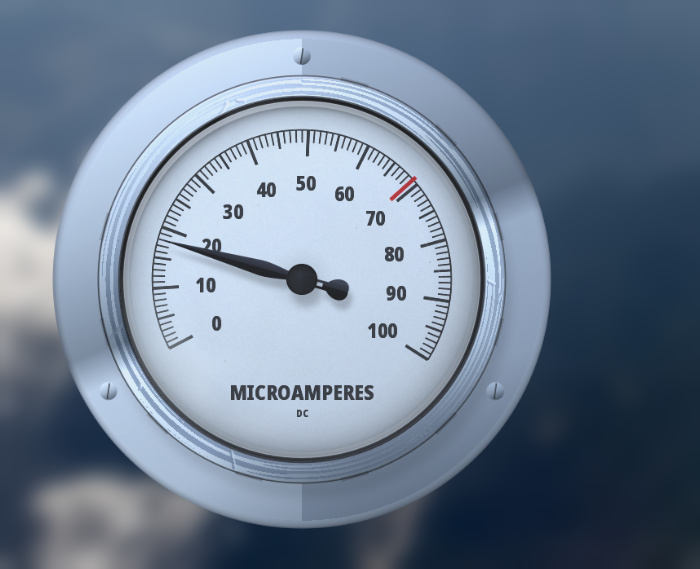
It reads 18; µA
